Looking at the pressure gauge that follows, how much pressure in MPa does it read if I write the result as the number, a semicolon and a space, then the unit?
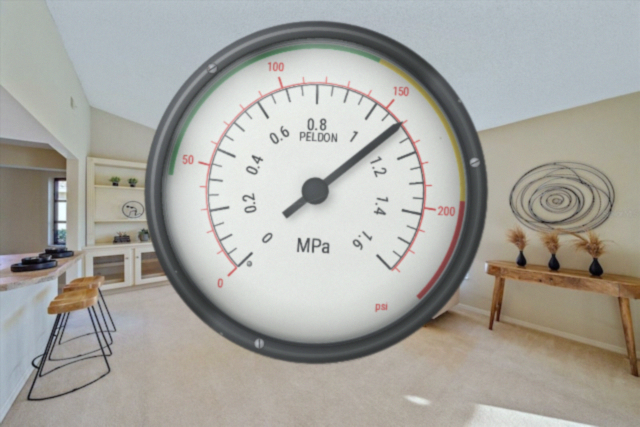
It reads 1.1; MPa
